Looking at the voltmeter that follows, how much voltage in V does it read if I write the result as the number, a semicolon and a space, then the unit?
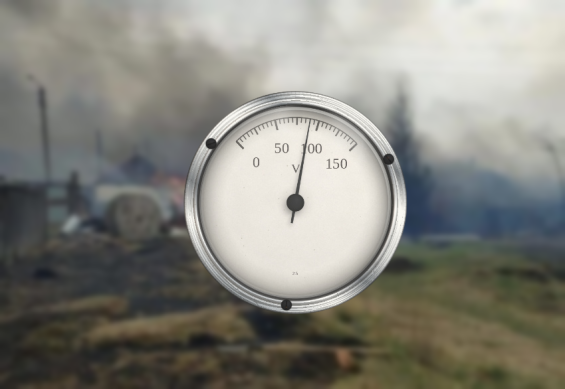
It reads 90; V
